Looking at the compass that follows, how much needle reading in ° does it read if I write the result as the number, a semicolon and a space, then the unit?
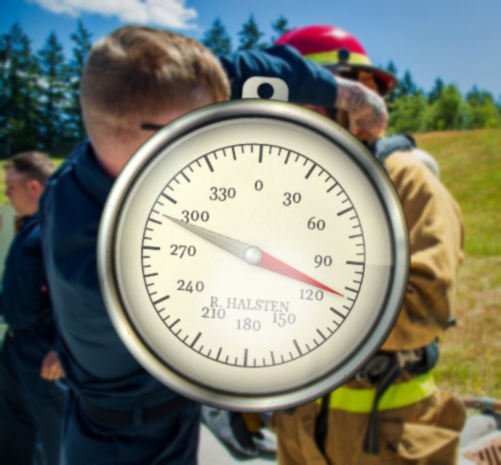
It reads 110; °
